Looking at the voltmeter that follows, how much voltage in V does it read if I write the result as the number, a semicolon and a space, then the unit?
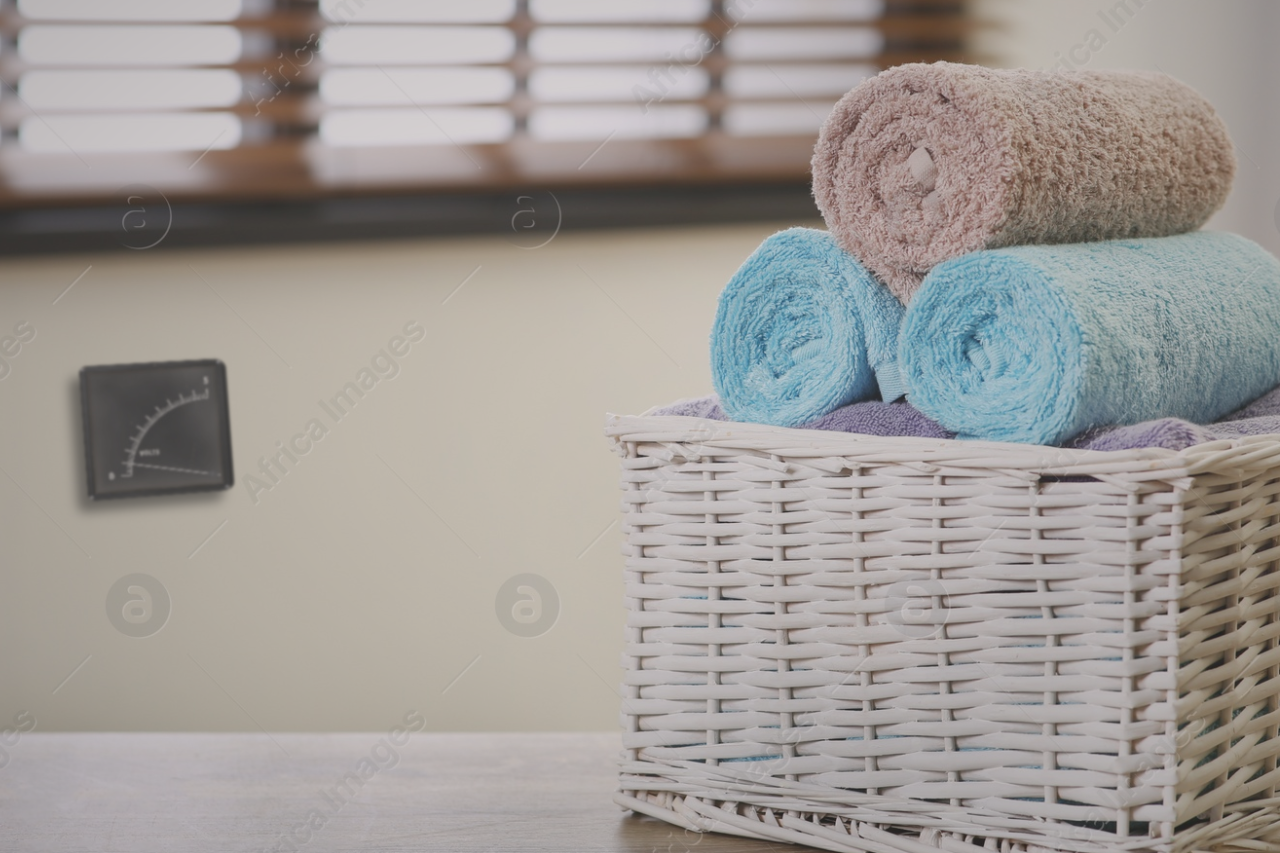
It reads 0.5; V
